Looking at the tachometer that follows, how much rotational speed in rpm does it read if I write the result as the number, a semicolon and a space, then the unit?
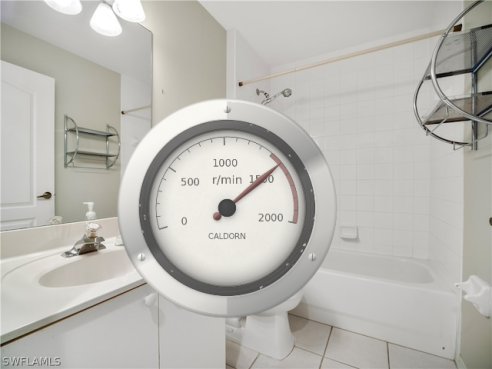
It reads 1500; rpm
